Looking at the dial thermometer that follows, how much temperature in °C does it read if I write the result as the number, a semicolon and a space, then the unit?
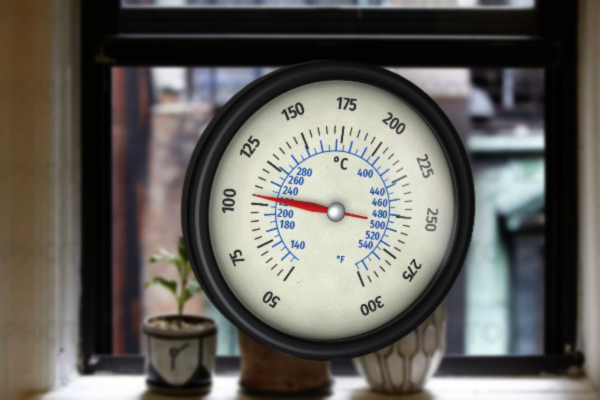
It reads 105; °C
